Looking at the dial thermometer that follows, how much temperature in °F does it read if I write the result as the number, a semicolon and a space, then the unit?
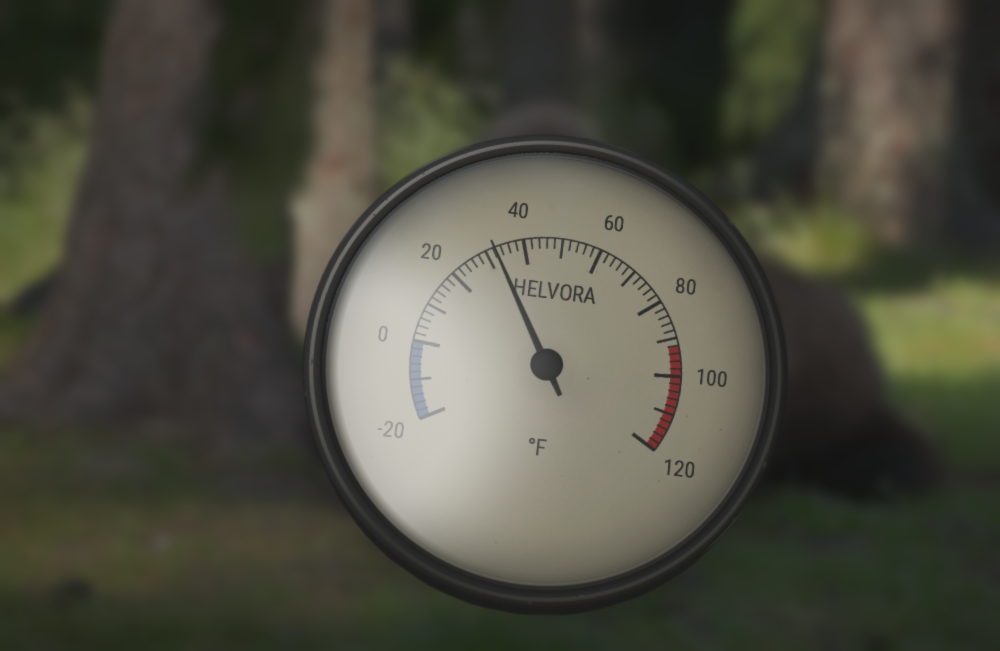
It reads 32; °F
